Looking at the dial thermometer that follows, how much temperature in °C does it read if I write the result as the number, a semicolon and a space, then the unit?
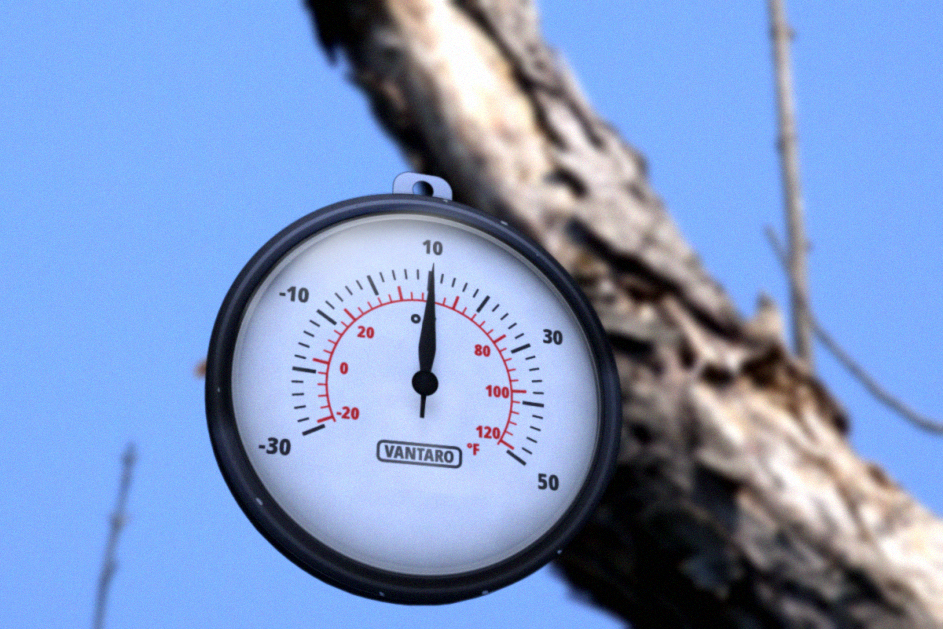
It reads 10; °C
